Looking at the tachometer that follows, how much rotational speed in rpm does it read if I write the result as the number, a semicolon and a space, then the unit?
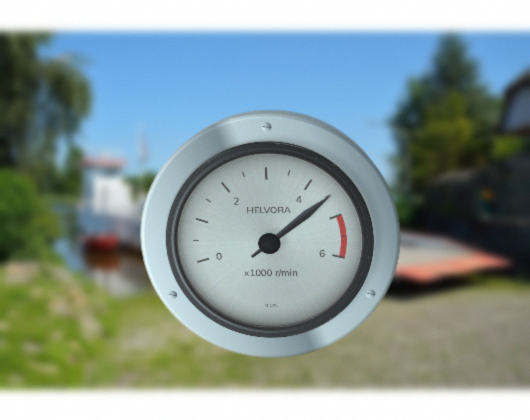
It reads 4500; rpm
